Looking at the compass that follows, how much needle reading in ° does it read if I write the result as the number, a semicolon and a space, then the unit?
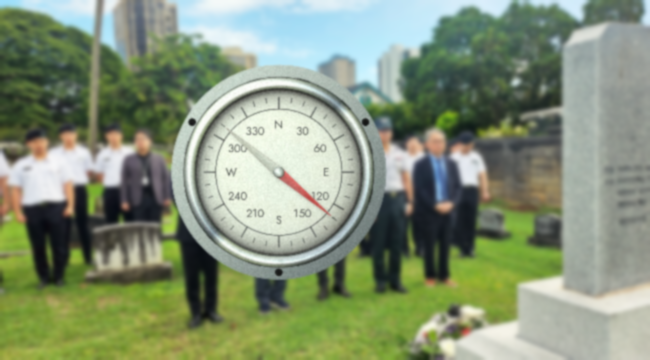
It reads 130; °
